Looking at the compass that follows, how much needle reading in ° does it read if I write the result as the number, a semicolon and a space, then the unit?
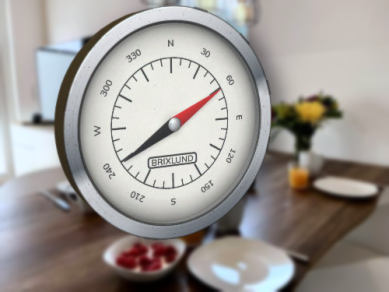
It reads 60; °
